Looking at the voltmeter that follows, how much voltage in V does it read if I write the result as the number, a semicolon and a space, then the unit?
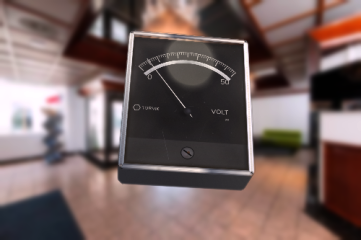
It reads 5; V
